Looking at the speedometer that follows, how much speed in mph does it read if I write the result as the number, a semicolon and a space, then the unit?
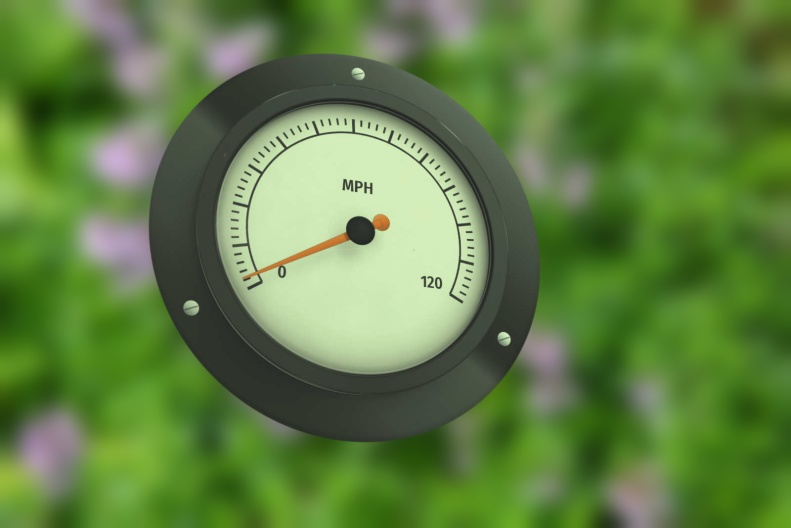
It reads 2; mph
